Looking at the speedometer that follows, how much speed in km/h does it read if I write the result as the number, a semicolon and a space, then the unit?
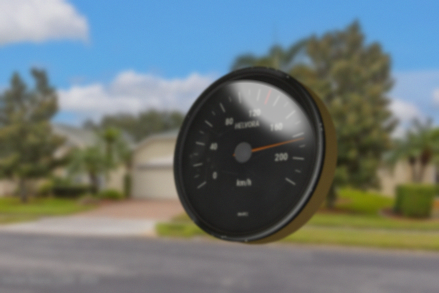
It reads 185; km/h
